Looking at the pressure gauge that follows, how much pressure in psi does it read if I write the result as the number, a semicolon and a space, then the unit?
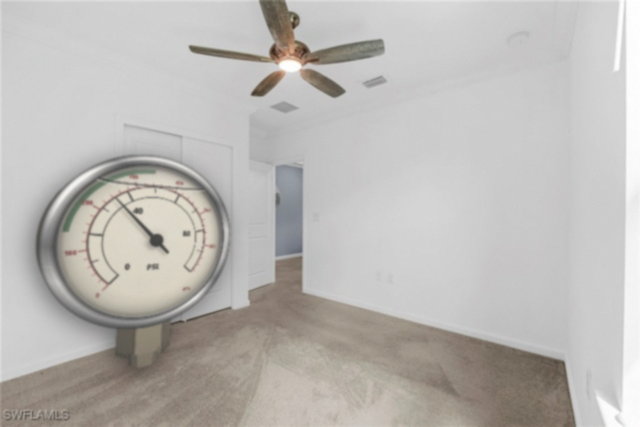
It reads 35; psi
